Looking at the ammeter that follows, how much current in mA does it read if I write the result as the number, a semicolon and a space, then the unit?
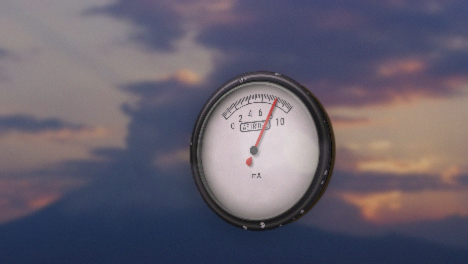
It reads 8; mA
